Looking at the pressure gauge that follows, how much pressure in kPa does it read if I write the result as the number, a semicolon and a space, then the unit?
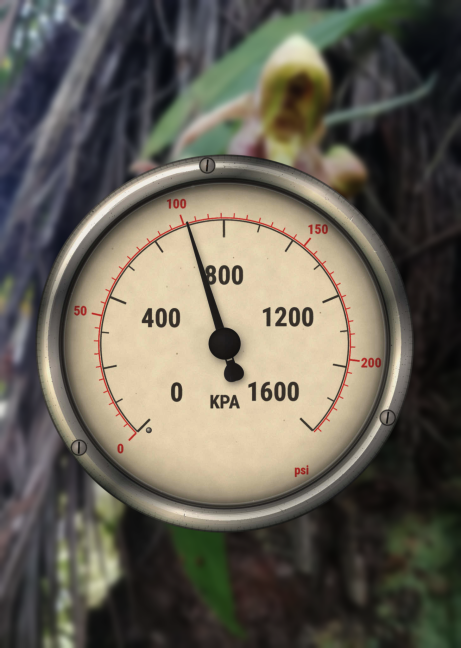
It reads 700; kPa
